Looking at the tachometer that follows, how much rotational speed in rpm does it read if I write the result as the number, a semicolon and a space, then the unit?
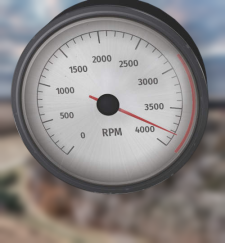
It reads 3800; rpm
